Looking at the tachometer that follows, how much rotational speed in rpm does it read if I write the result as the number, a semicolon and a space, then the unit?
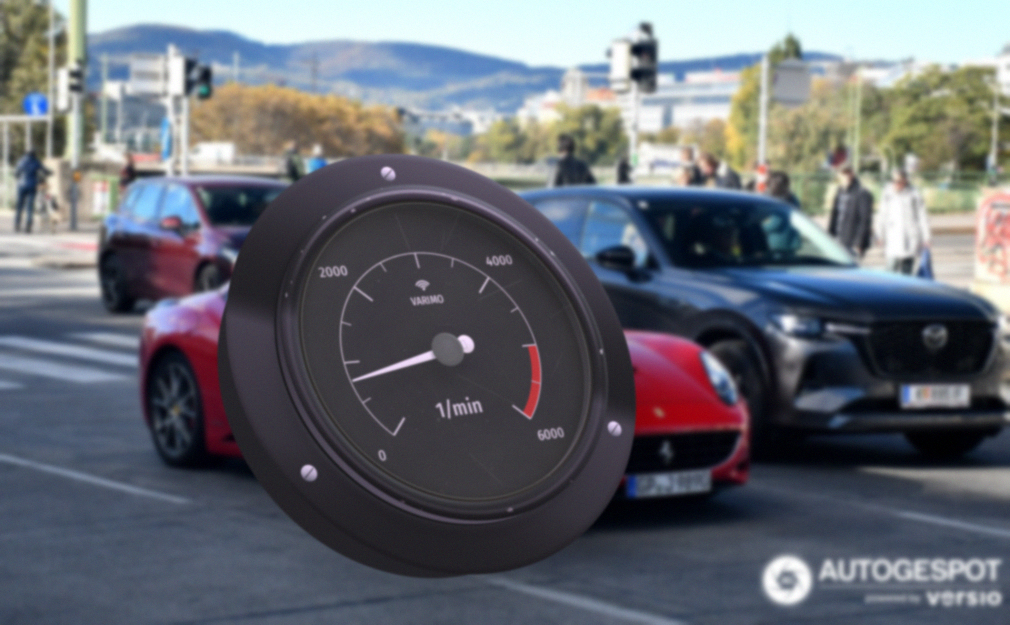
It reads 750; rpm
